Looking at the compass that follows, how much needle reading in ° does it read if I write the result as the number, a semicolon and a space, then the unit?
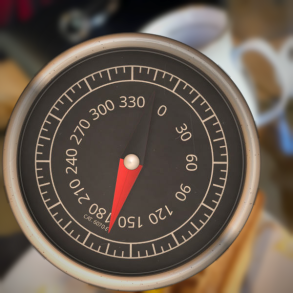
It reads 167.5; °
